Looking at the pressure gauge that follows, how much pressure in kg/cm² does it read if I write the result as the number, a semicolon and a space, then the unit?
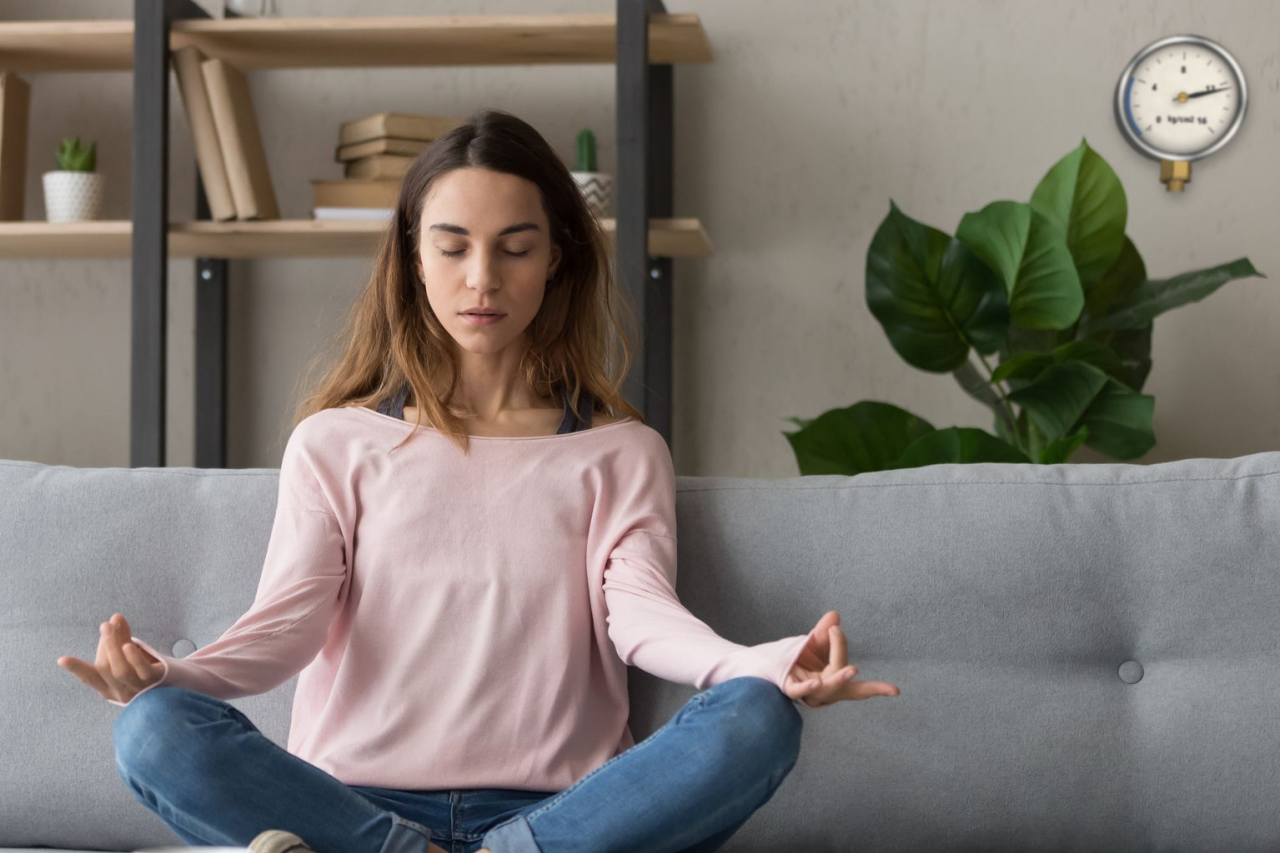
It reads 12.5; kg/cm²
